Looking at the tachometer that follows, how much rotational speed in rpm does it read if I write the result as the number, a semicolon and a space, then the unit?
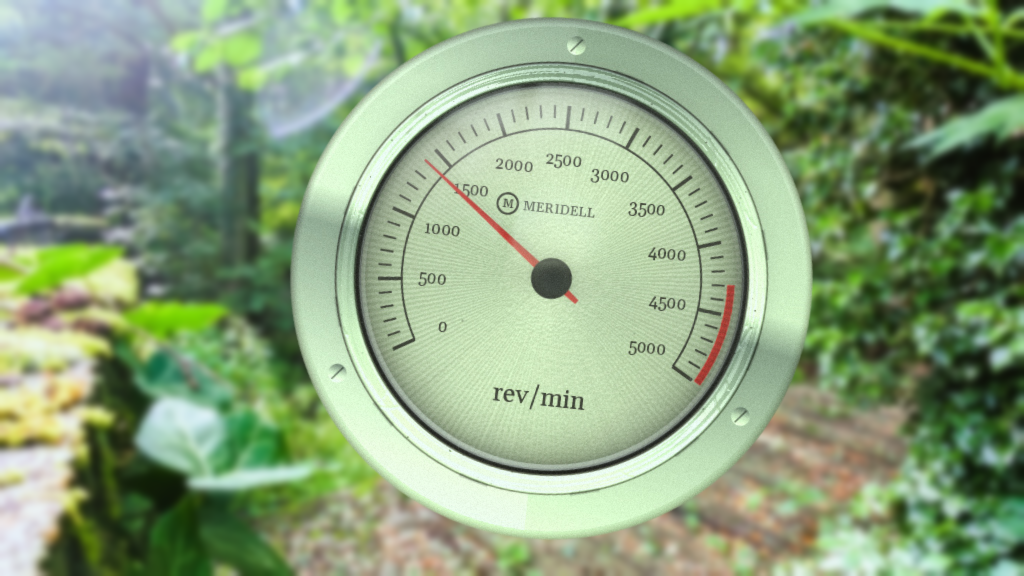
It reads 1400; rpm
